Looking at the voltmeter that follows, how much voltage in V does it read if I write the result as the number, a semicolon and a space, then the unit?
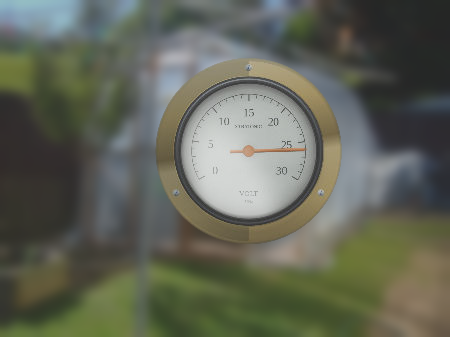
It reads 26; V
